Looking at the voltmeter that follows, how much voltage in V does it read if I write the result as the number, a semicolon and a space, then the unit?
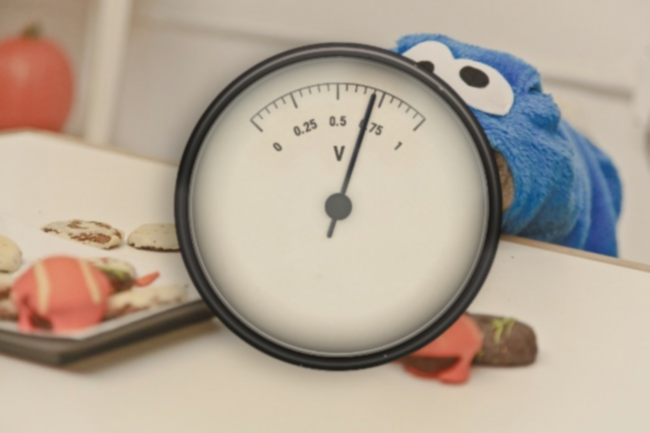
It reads 0.7; V
